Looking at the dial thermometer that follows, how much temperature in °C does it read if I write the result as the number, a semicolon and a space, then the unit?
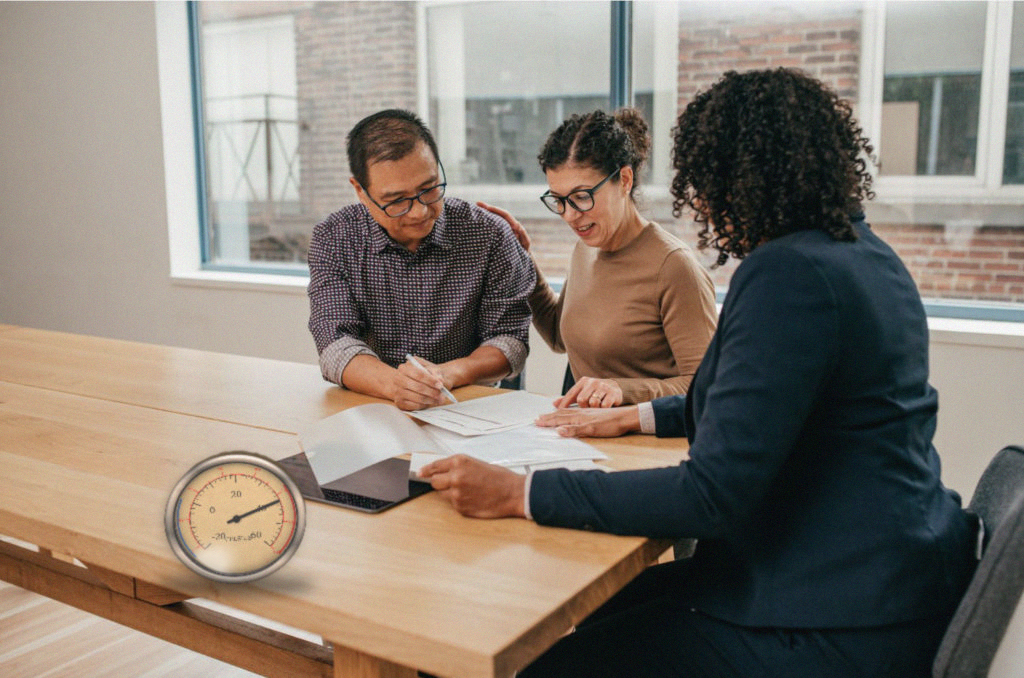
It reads 40; °C
